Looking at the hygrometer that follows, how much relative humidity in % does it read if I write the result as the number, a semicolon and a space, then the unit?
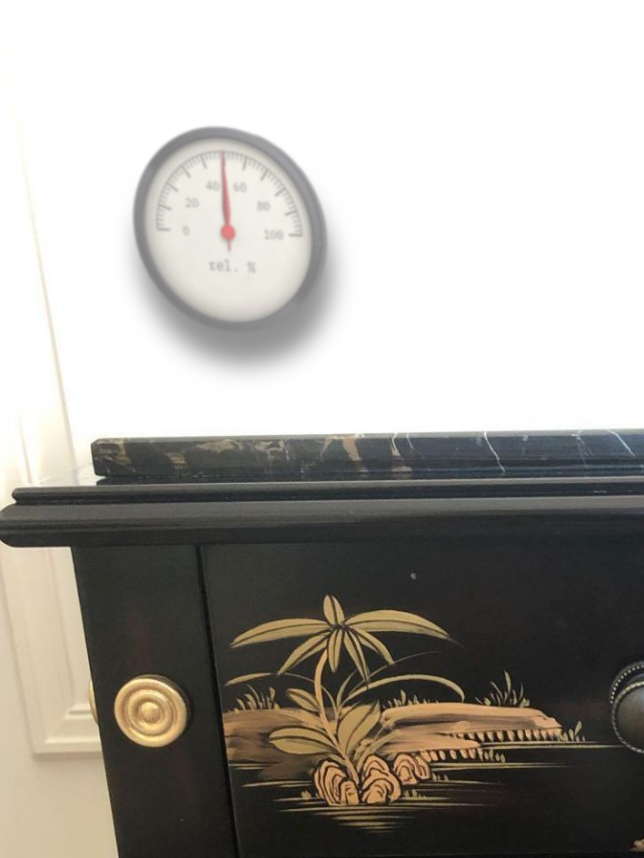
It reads 50; %
